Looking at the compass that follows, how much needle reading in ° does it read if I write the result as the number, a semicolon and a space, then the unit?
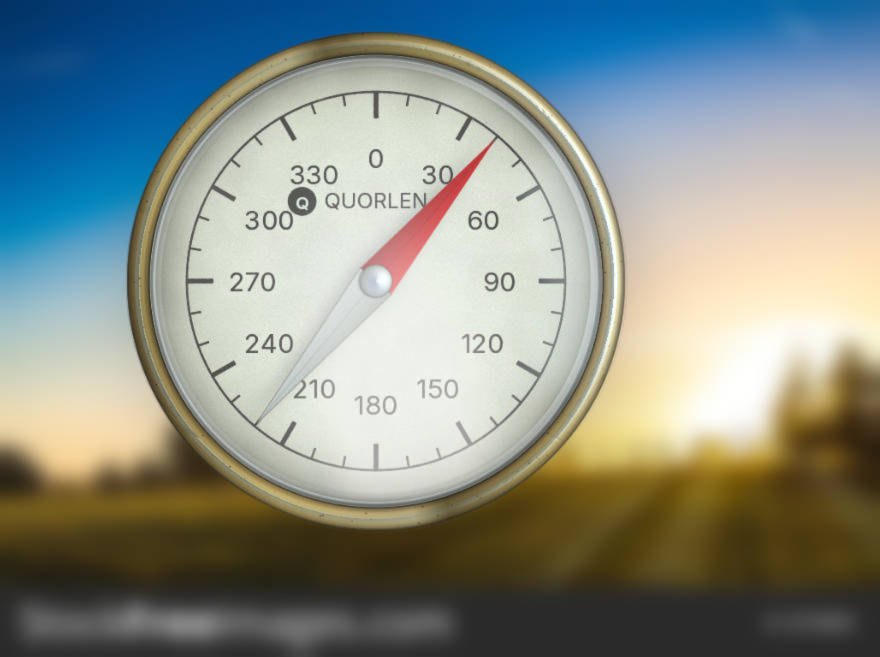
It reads 40; °
